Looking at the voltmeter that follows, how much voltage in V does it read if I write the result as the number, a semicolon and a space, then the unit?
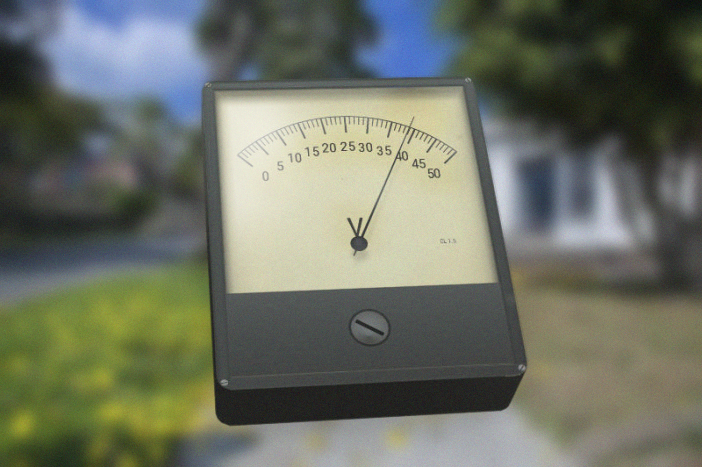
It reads 39; V
